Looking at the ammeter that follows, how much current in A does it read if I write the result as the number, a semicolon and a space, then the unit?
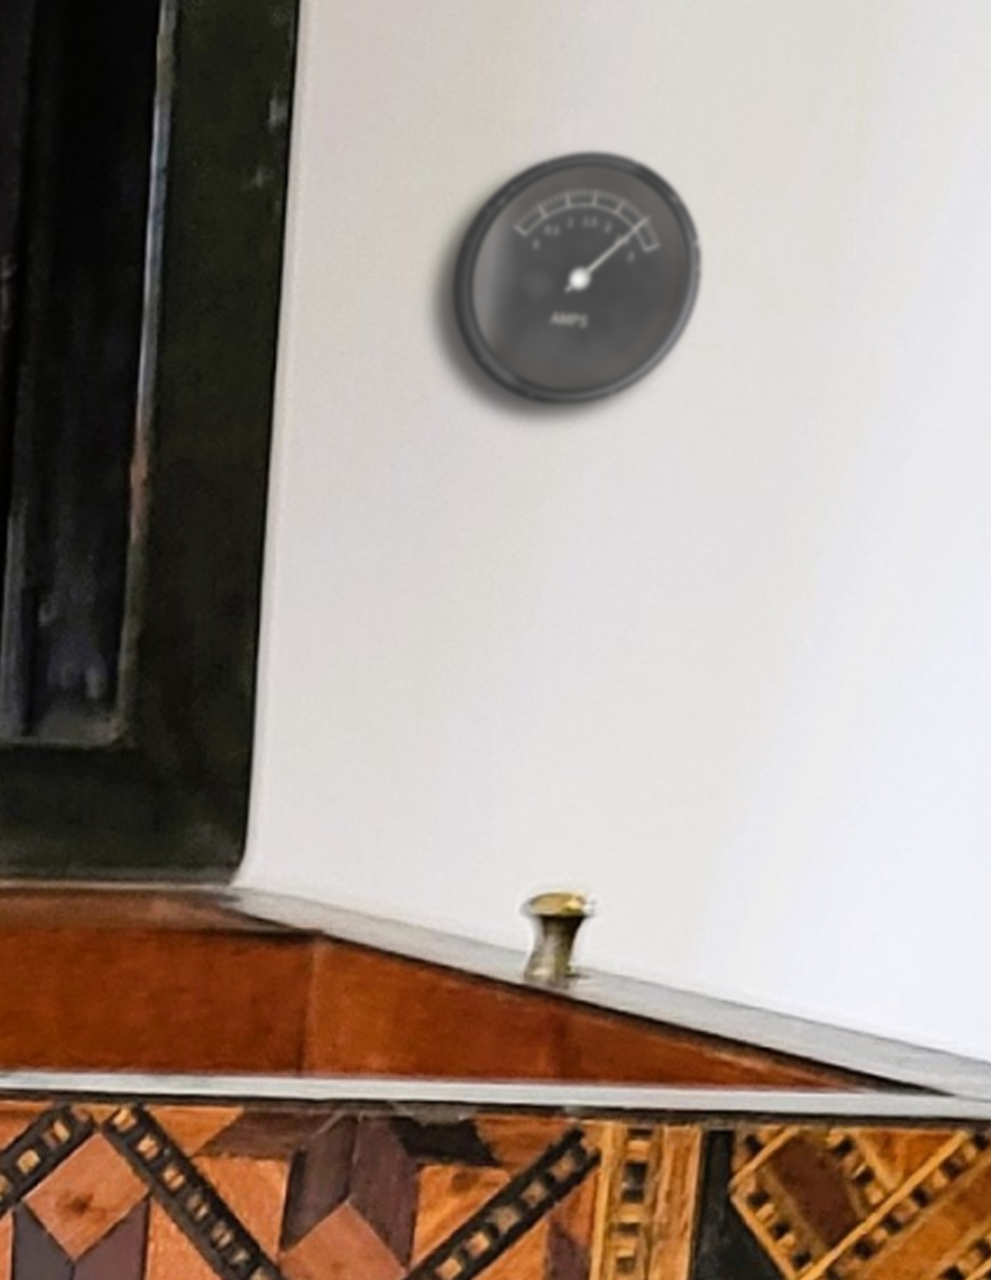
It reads 2.5; A
